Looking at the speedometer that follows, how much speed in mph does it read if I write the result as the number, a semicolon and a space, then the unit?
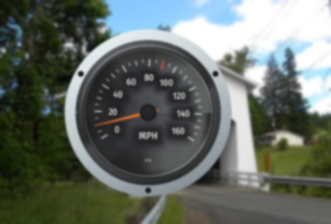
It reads 10; mph
